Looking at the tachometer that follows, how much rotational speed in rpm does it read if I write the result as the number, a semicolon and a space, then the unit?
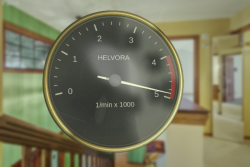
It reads 4900; rpm
